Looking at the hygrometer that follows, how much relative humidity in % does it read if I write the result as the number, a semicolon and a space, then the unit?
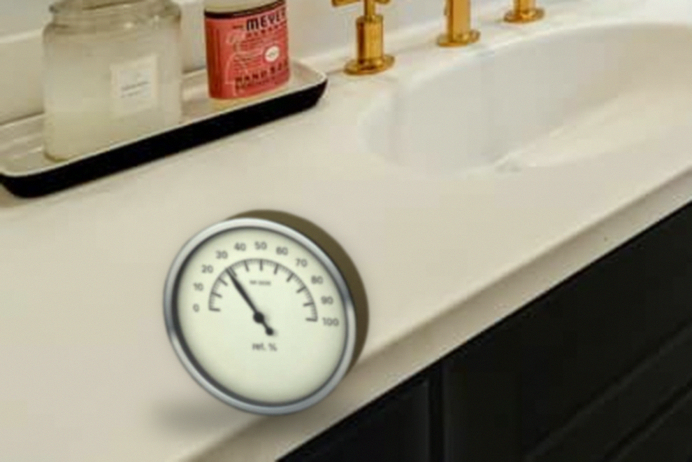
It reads 30; %
